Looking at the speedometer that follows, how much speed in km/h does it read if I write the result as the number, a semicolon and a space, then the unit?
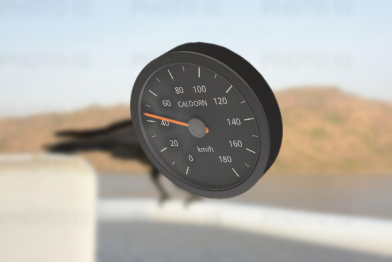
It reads 45; km/h
